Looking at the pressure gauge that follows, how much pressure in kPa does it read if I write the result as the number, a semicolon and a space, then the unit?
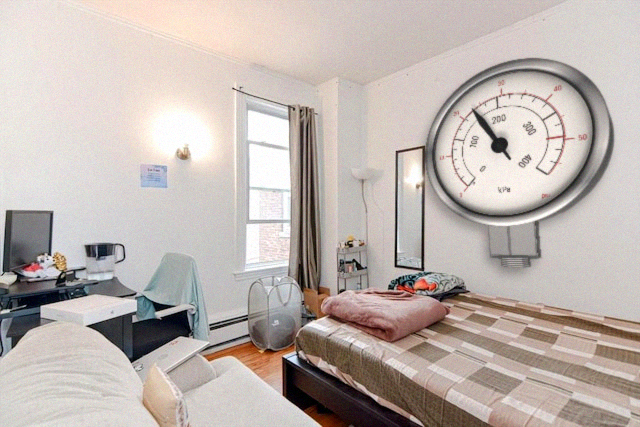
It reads 160; kPa
